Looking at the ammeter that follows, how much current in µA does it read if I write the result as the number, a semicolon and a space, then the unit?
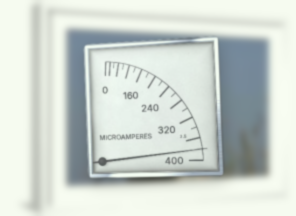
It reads 380; µA
